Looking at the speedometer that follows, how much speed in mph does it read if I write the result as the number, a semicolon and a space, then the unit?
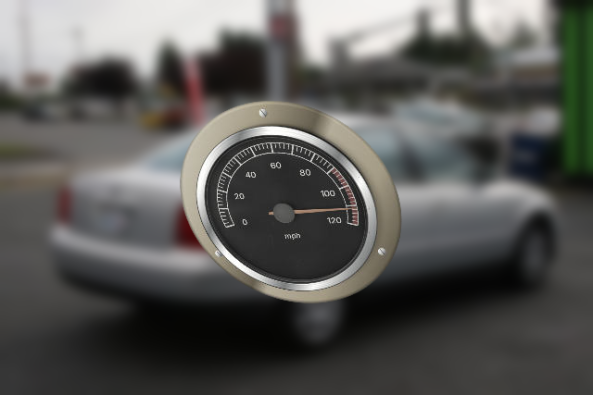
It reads 110; mph
